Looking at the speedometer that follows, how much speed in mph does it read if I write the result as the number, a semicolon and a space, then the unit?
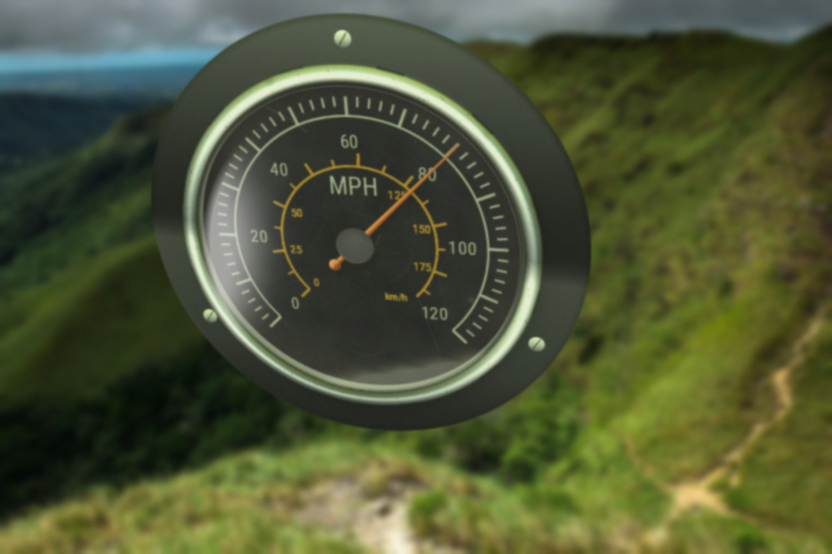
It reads 80; mph
